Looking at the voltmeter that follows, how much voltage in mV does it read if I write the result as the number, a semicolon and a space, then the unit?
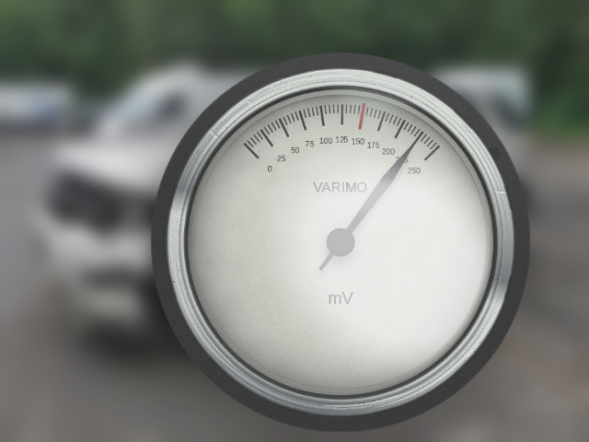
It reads 225; mV
